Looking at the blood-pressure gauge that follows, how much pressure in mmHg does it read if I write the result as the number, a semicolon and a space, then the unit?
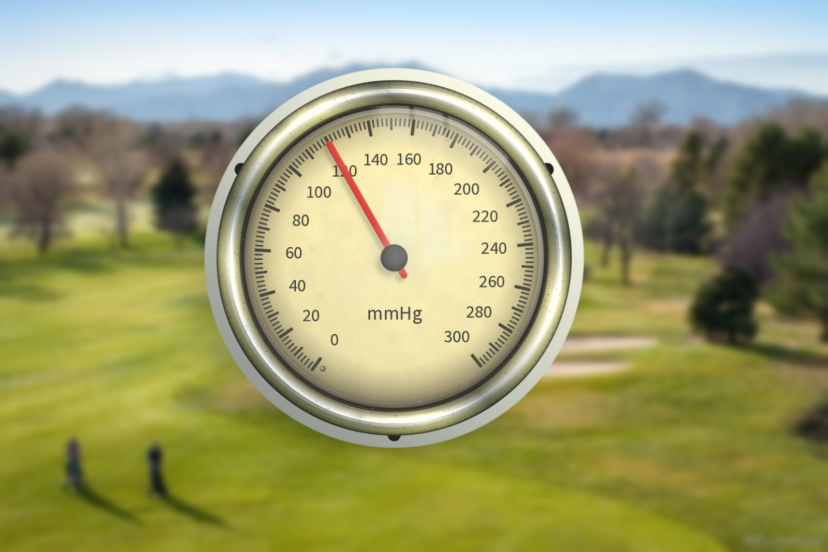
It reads 120; mmHg
